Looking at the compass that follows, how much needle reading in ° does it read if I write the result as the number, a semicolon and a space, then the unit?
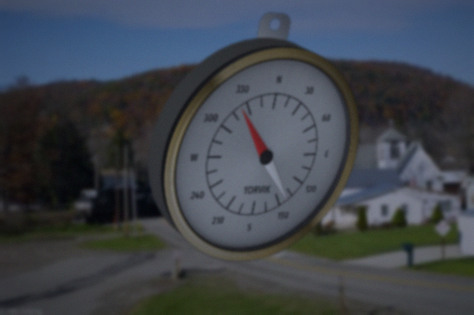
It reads 322.5; °
